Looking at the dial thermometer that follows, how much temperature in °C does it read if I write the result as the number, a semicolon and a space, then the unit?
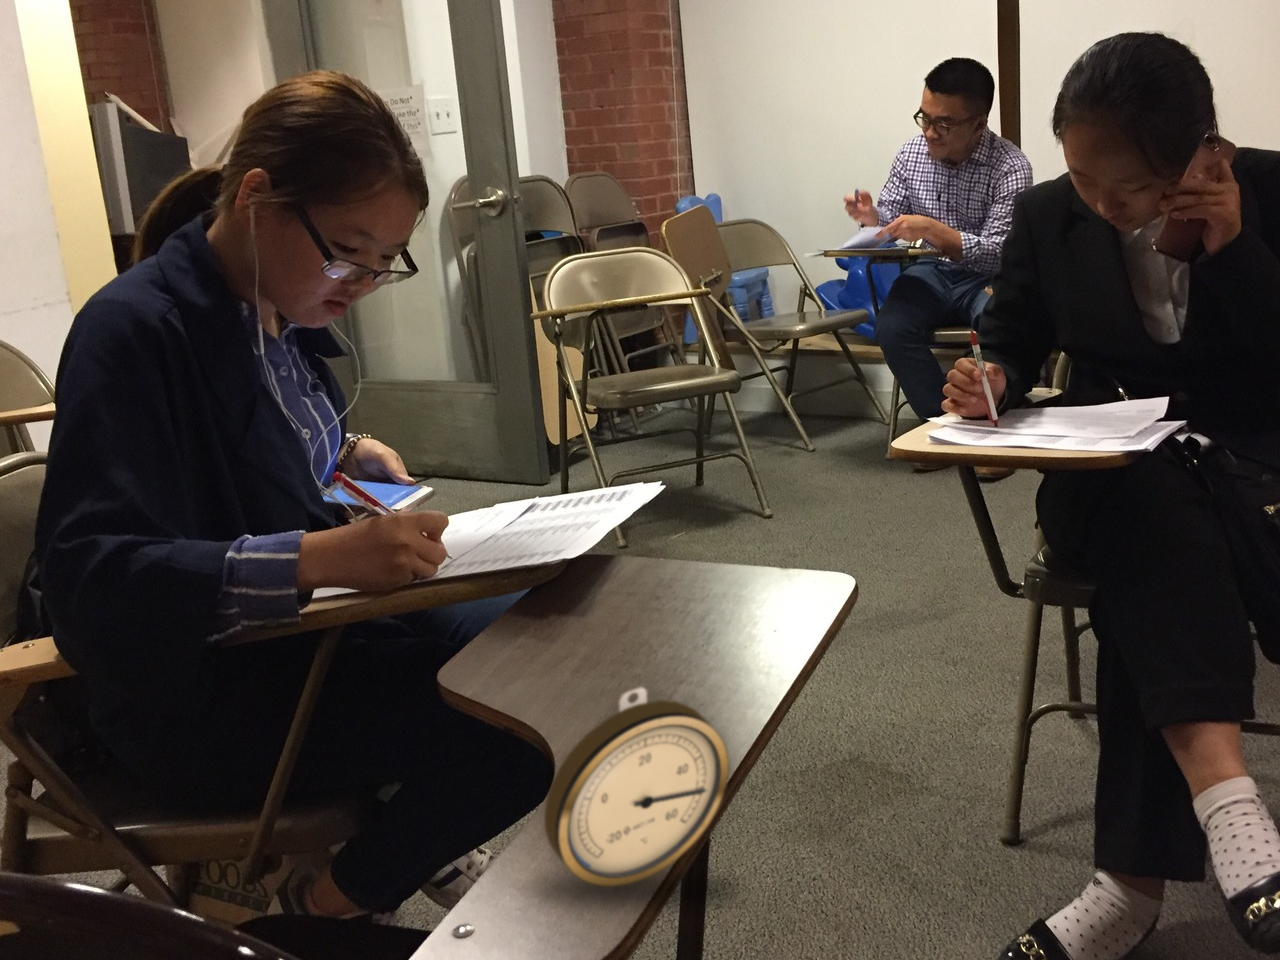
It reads 50; °C
